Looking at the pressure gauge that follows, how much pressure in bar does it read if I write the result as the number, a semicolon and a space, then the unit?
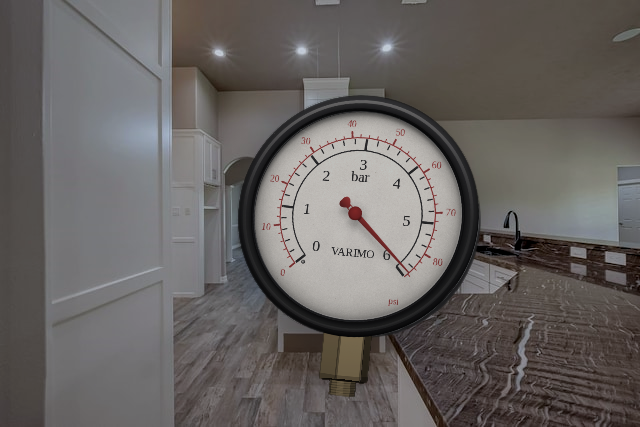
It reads 5.9; bar
